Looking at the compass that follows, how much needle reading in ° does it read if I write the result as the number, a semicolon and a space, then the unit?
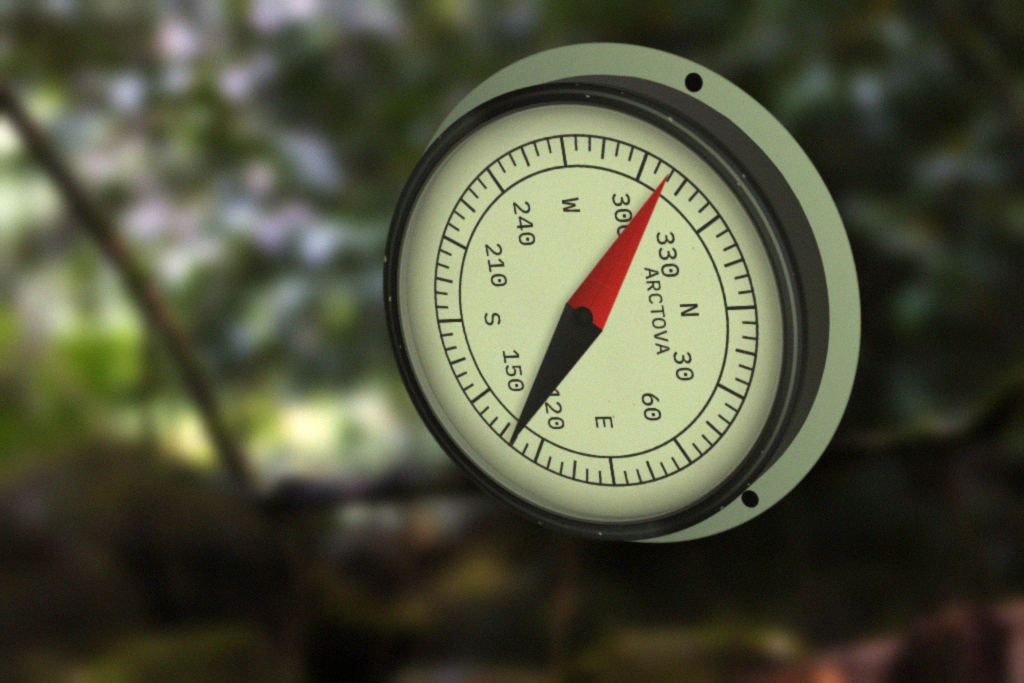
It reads 310; °
